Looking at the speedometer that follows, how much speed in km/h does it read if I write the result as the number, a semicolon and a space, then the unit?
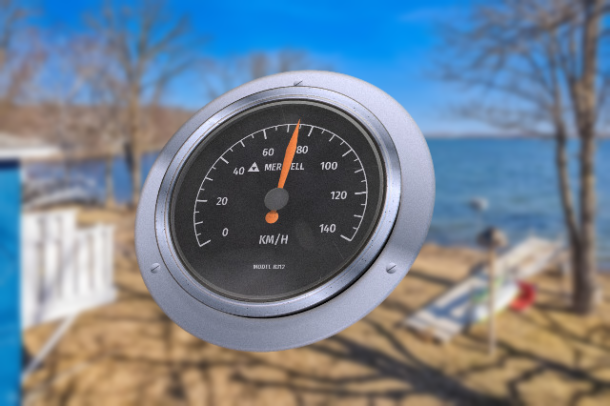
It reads 75; km/h
